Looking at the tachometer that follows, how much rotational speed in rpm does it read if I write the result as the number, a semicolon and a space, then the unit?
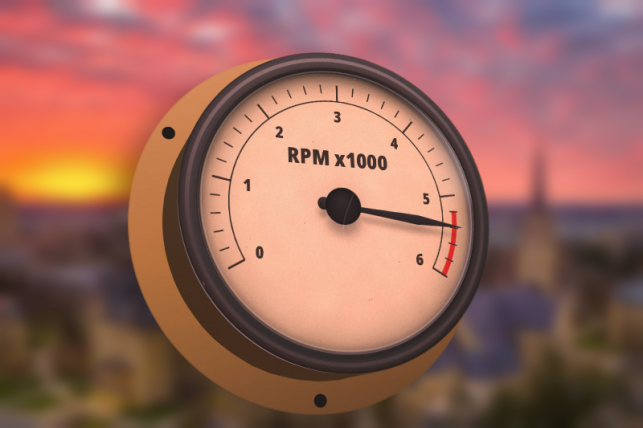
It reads 5400; rpm
